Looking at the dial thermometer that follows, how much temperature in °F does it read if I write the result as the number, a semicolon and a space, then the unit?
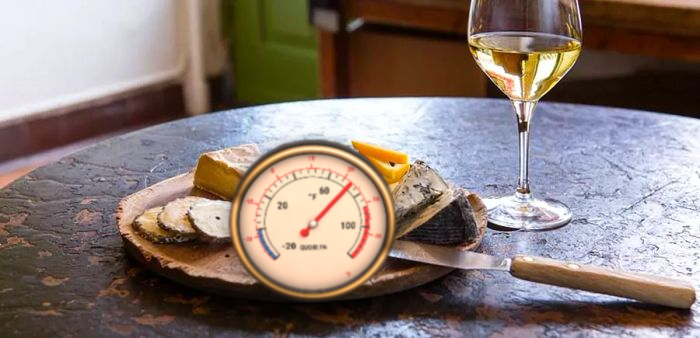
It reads 72; °F
